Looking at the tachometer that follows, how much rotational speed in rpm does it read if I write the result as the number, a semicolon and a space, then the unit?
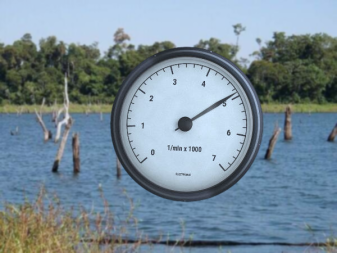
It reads 4900; rpm
